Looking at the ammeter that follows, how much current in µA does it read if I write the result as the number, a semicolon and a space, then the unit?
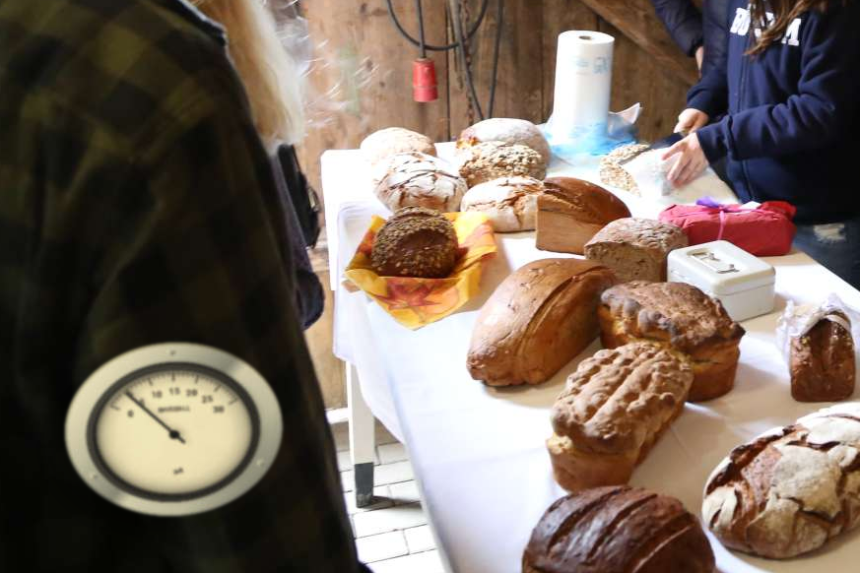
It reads 5; µA
